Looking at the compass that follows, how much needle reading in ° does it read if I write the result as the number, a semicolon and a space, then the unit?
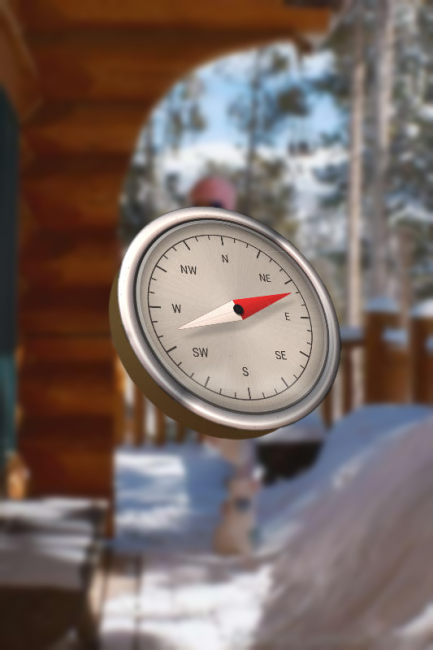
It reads 70; °
